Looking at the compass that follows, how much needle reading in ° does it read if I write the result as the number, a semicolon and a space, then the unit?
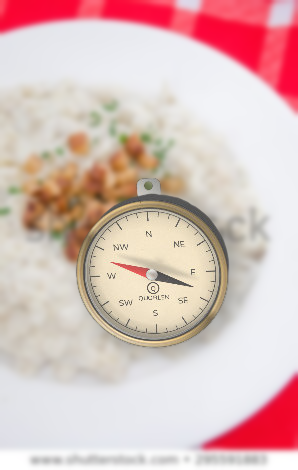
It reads 290; °
